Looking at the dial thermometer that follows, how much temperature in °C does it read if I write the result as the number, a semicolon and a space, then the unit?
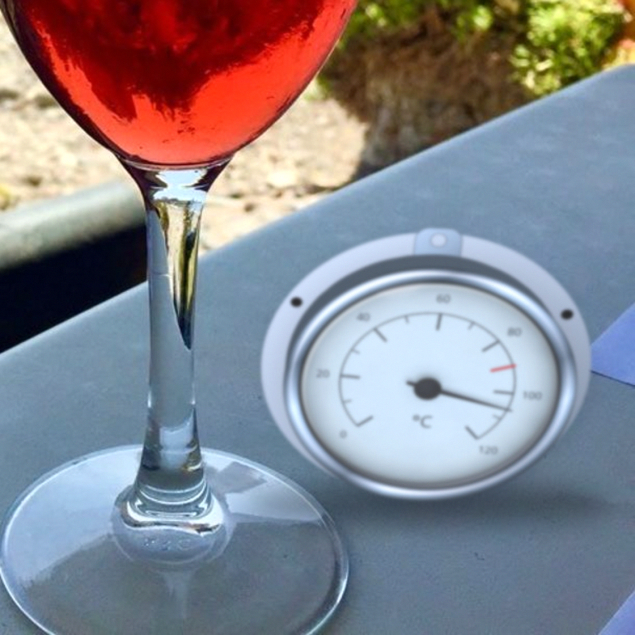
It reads 105; °C
